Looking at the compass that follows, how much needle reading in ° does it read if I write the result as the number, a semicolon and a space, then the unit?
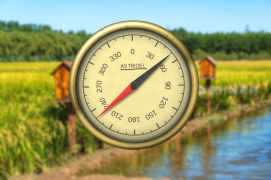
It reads 230; °
